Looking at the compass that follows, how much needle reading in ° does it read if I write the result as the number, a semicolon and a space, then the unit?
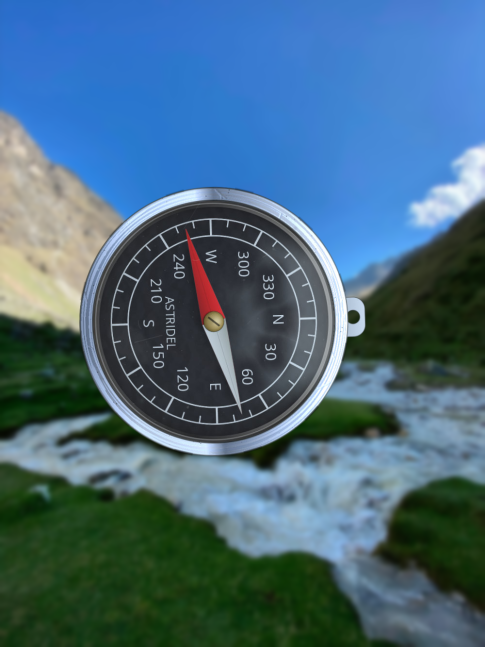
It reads 255; °
